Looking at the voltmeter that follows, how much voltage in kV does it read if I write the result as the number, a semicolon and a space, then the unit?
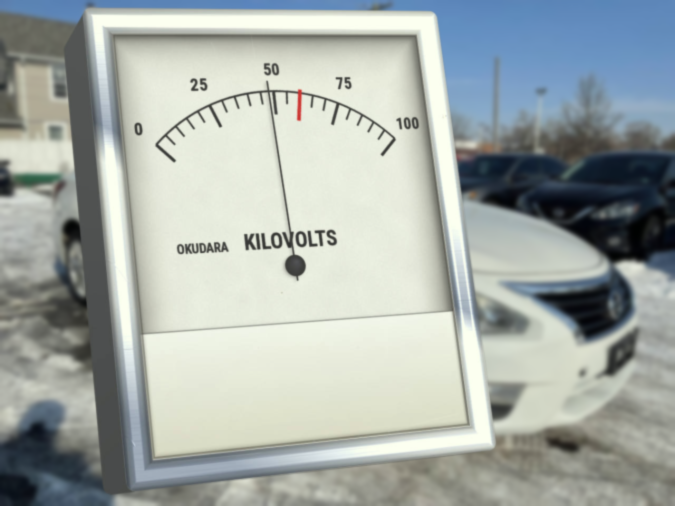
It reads 47.5; kV
